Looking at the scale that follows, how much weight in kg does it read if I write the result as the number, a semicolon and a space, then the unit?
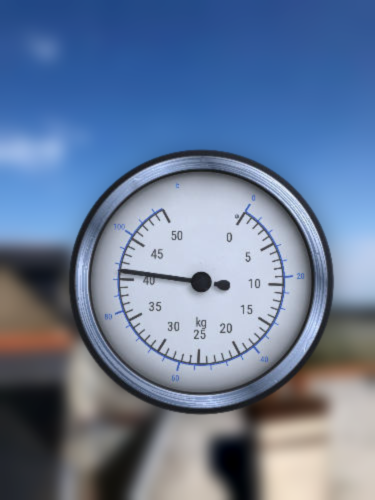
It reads 41; kg
